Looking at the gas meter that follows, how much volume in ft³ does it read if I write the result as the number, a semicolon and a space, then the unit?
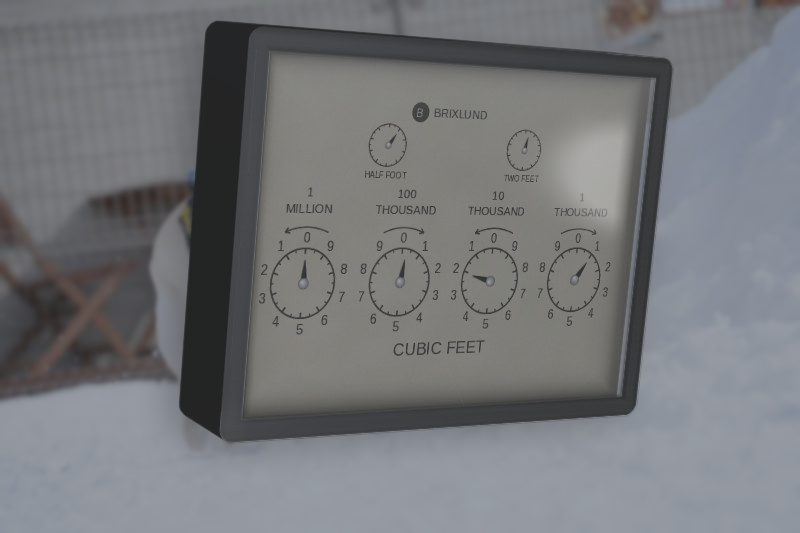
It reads 2100; ft³
